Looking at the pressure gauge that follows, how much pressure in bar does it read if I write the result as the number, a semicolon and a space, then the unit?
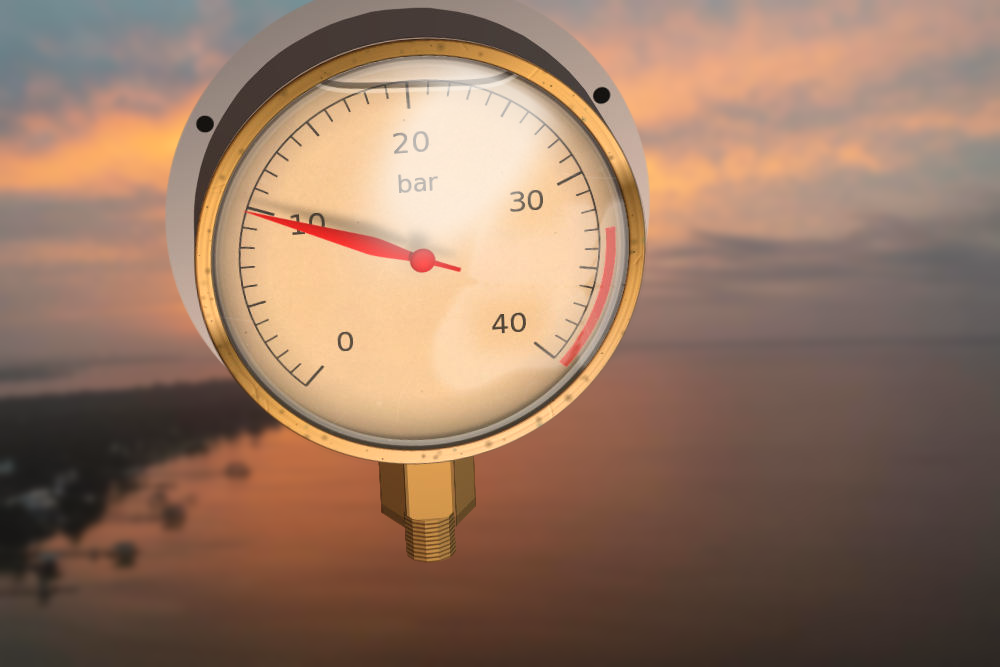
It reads 10; bar
